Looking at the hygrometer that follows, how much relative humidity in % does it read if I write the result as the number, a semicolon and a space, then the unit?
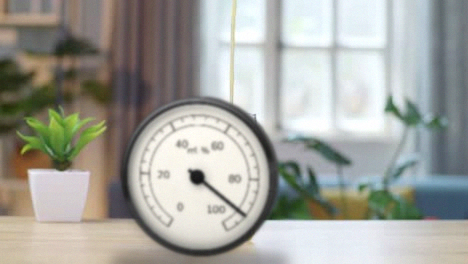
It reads 92; %
